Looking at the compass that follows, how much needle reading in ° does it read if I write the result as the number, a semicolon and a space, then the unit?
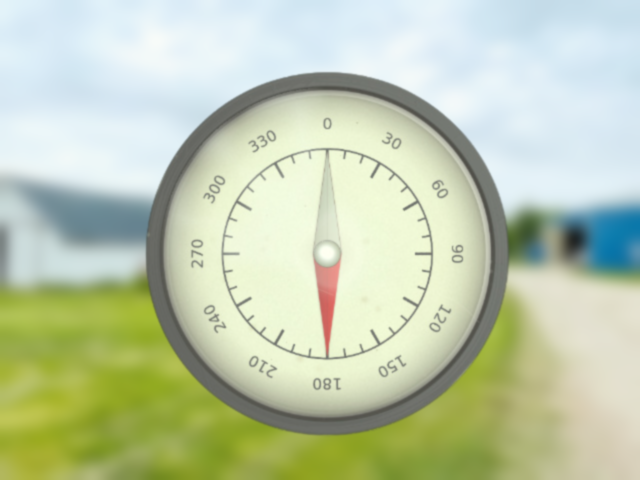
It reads 180; °
